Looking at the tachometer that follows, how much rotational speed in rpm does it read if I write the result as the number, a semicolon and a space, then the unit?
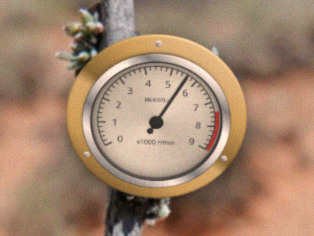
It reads 5600; rpm
